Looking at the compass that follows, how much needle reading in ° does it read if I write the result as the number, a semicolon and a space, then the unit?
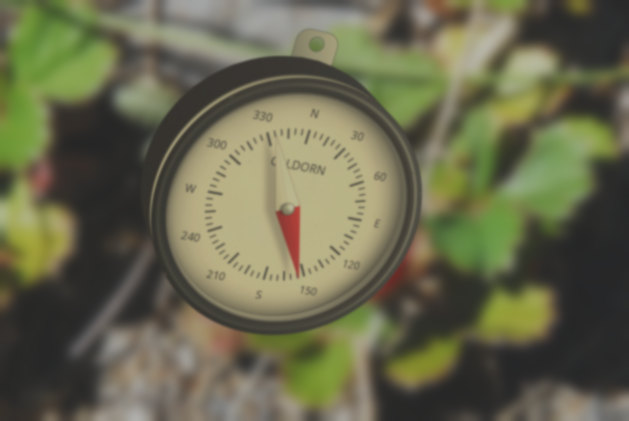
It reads 155; °
